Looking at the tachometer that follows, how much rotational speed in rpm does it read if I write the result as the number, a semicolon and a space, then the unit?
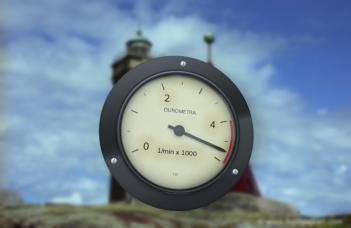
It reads 4750; rpm
